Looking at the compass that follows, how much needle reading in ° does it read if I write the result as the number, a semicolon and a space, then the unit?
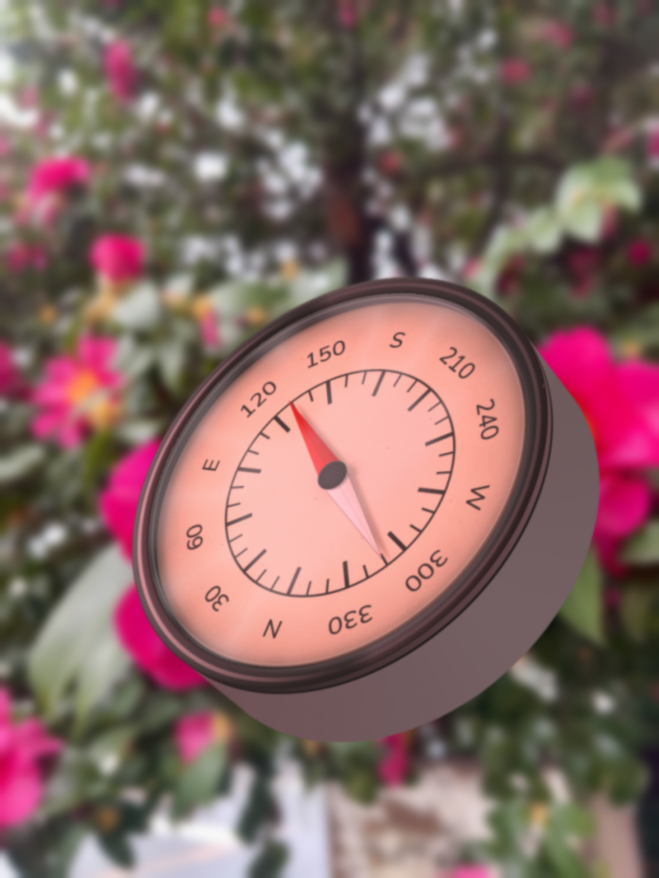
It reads 130; °
